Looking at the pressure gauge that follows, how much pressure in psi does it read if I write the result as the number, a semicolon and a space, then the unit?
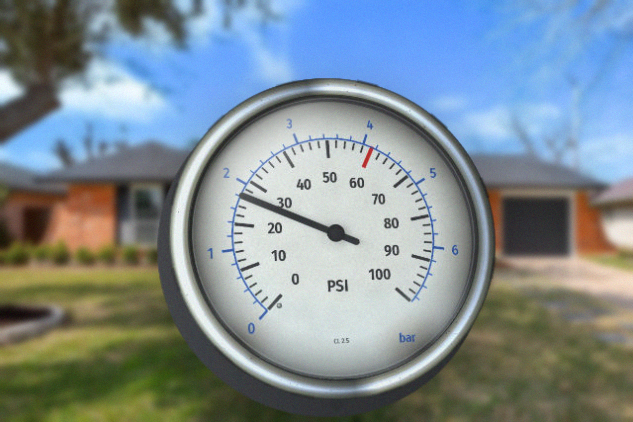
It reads 26; psi
